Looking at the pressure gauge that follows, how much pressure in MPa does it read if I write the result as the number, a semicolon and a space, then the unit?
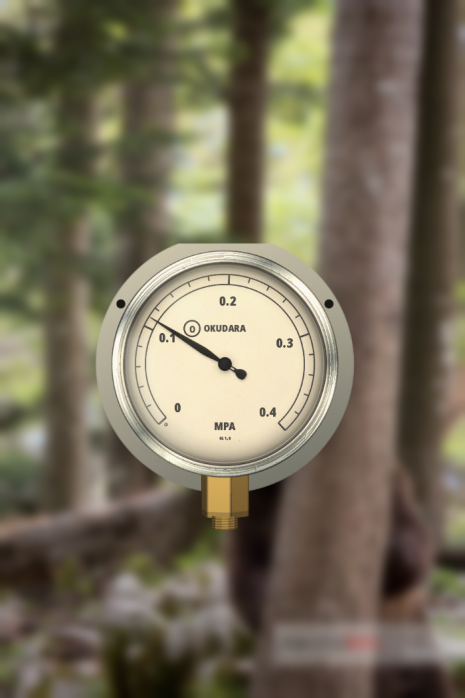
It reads 0.11; MPa
